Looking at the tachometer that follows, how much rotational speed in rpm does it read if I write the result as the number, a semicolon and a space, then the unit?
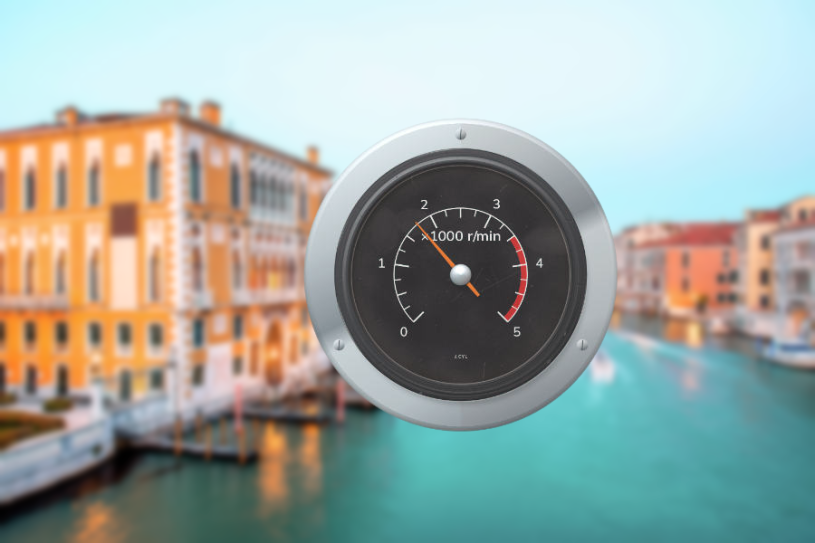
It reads 1750; rpm
